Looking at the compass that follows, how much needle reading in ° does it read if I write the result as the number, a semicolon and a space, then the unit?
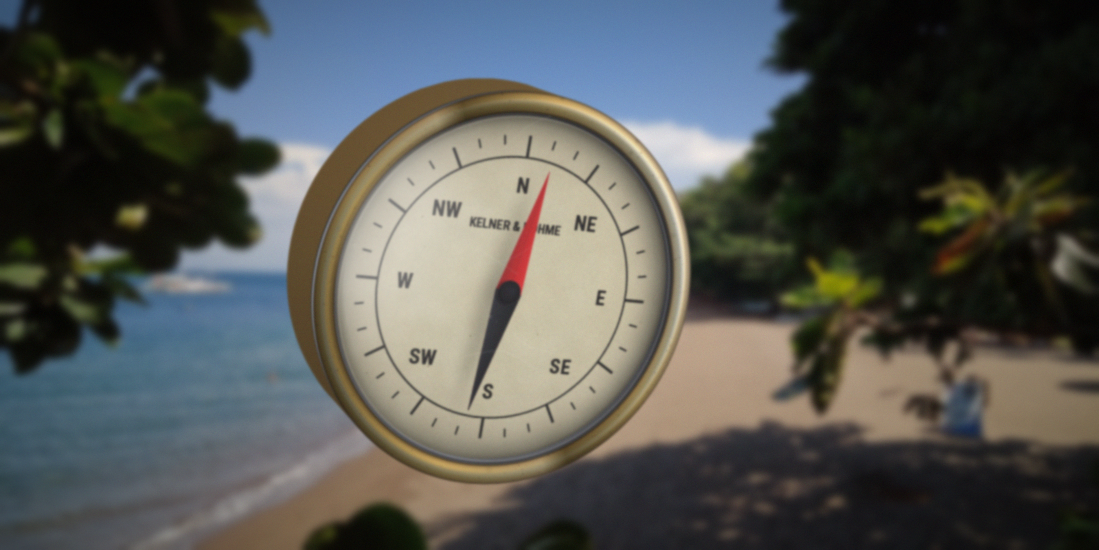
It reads 10; °
